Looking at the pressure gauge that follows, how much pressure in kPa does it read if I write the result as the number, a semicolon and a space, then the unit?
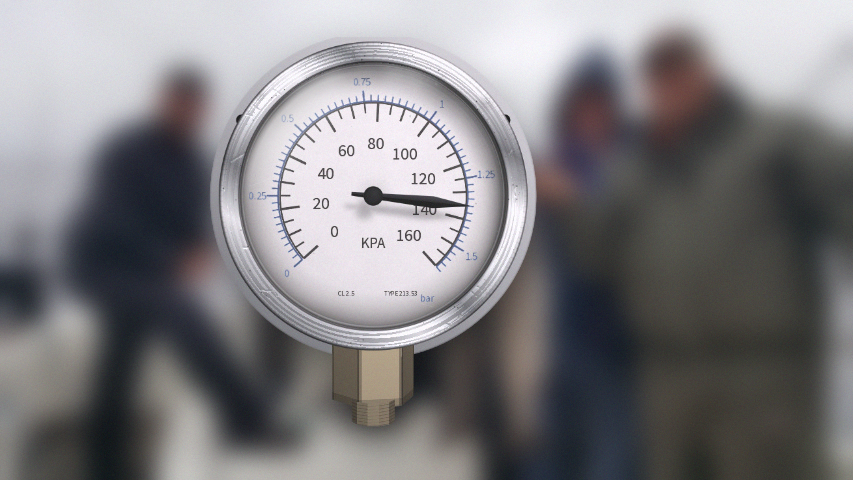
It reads 135; kPa
